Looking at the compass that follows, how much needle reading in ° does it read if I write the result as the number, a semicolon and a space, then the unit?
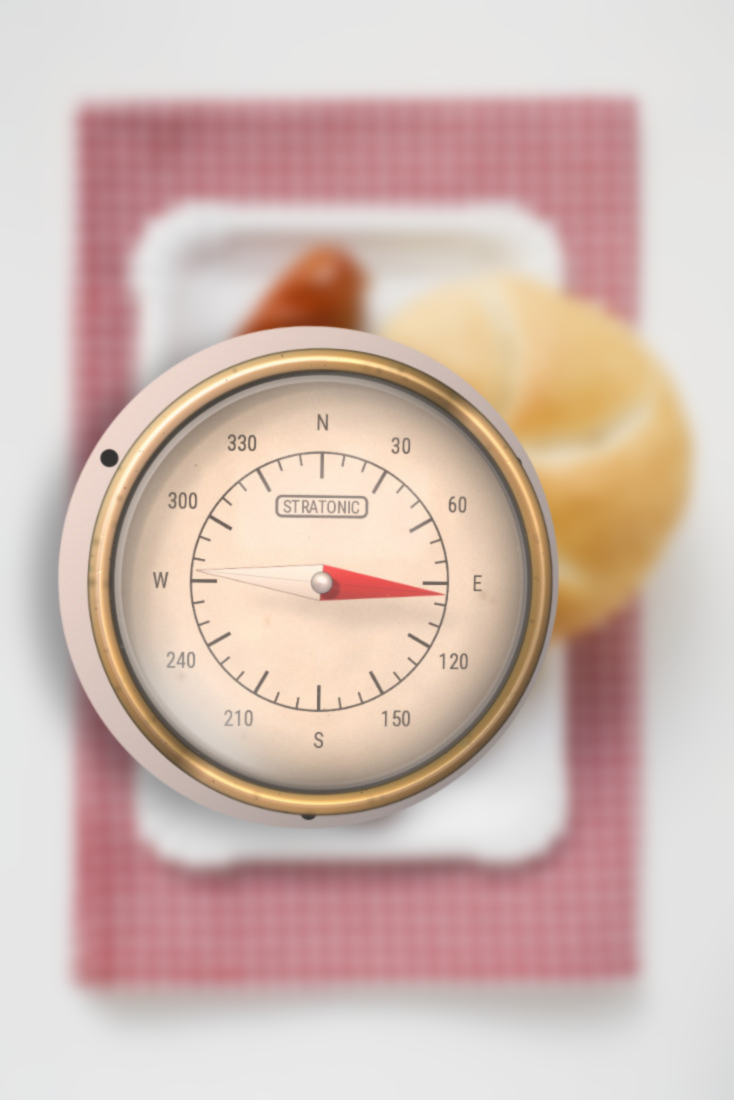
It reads 95; °
